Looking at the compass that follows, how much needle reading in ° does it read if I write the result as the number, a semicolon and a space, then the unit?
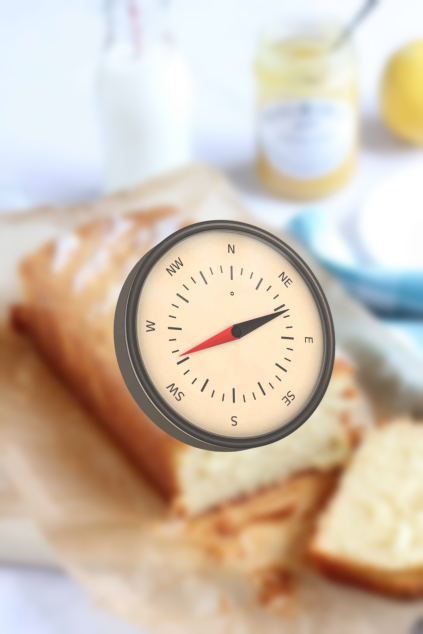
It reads 245; °
